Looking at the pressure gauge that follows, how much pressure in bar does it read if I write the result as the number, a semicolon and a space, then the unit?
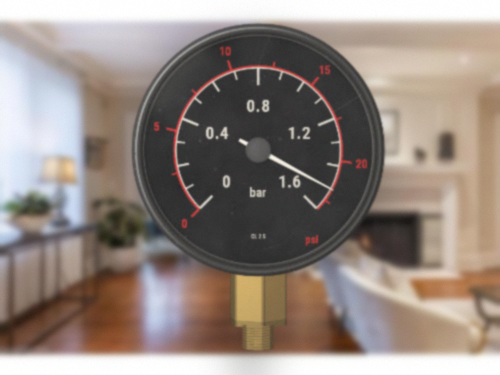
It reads 1.5; bar
